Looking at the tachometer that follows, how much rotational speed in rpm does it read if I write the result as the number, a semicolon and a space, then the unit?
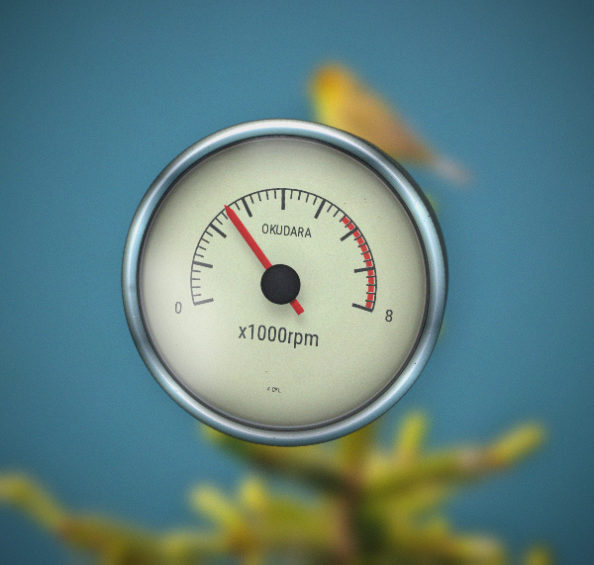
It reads 2600; rpm
